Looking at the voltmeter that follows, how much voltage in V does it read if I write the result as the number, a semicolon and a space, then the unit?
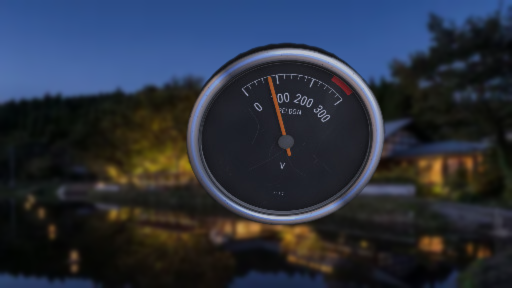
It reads 80; V
